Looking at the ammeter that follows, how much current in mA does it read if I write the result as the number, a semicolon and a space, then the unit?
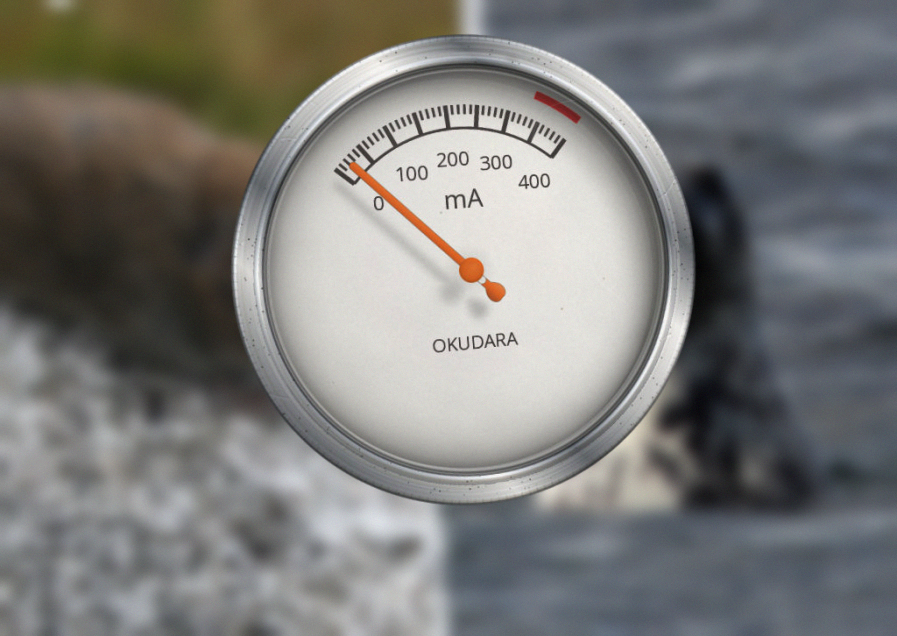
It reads 20; mA
